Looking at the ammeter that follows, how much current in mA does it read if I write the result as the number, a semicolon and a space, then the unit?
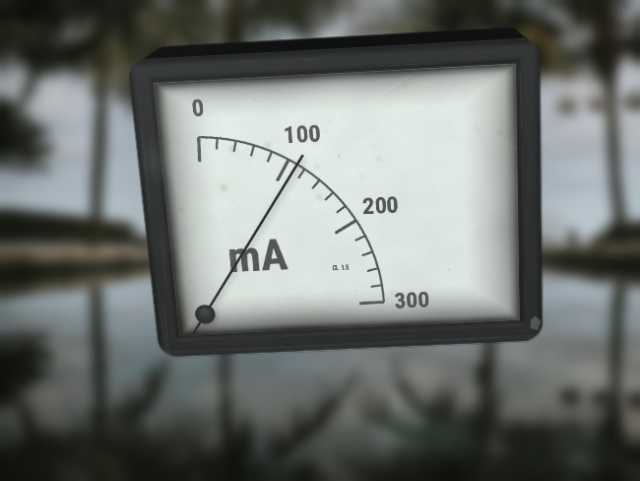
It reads 110; mA
